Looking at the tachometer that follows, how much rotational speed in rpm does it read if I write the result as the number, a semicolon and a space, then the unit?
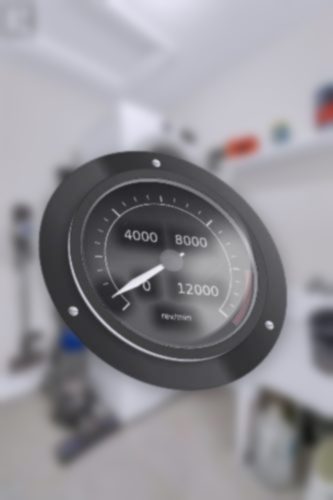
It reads 500; rpm
